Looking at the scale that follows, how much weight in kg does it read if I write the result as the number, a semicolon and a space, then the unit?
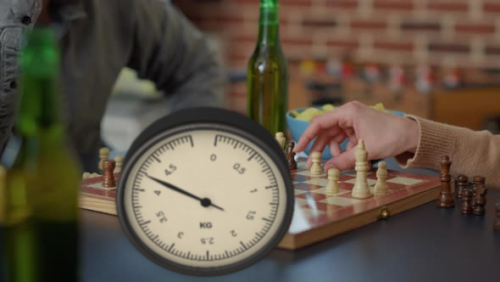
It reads 4.25; kg
